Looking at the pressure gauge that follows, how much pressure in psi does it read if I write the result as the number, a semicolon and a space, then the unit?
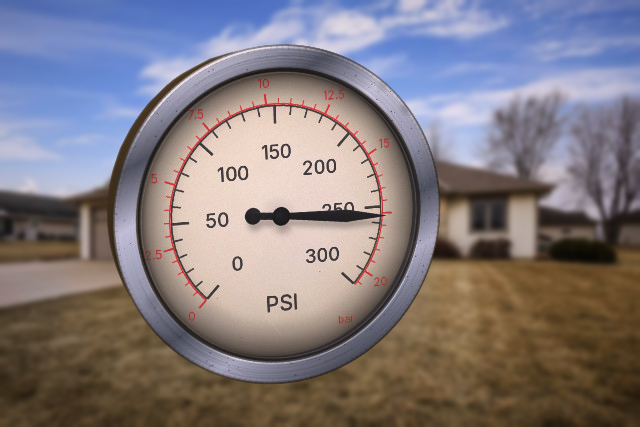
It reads 255; psi
